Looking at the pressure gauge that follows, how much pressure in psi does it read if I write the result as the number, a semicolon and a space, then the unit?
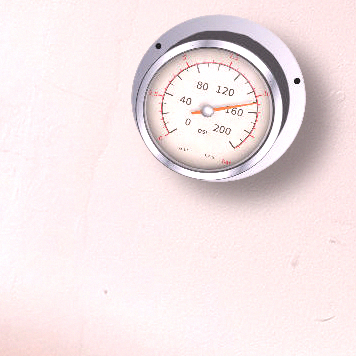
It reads 150; psi
